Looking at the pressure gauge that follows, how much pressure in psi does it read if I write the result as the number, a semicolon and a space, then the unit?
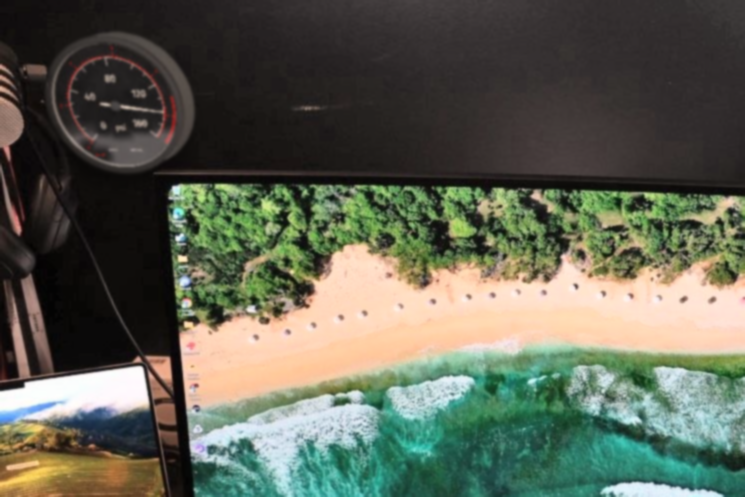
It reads 140; psi
